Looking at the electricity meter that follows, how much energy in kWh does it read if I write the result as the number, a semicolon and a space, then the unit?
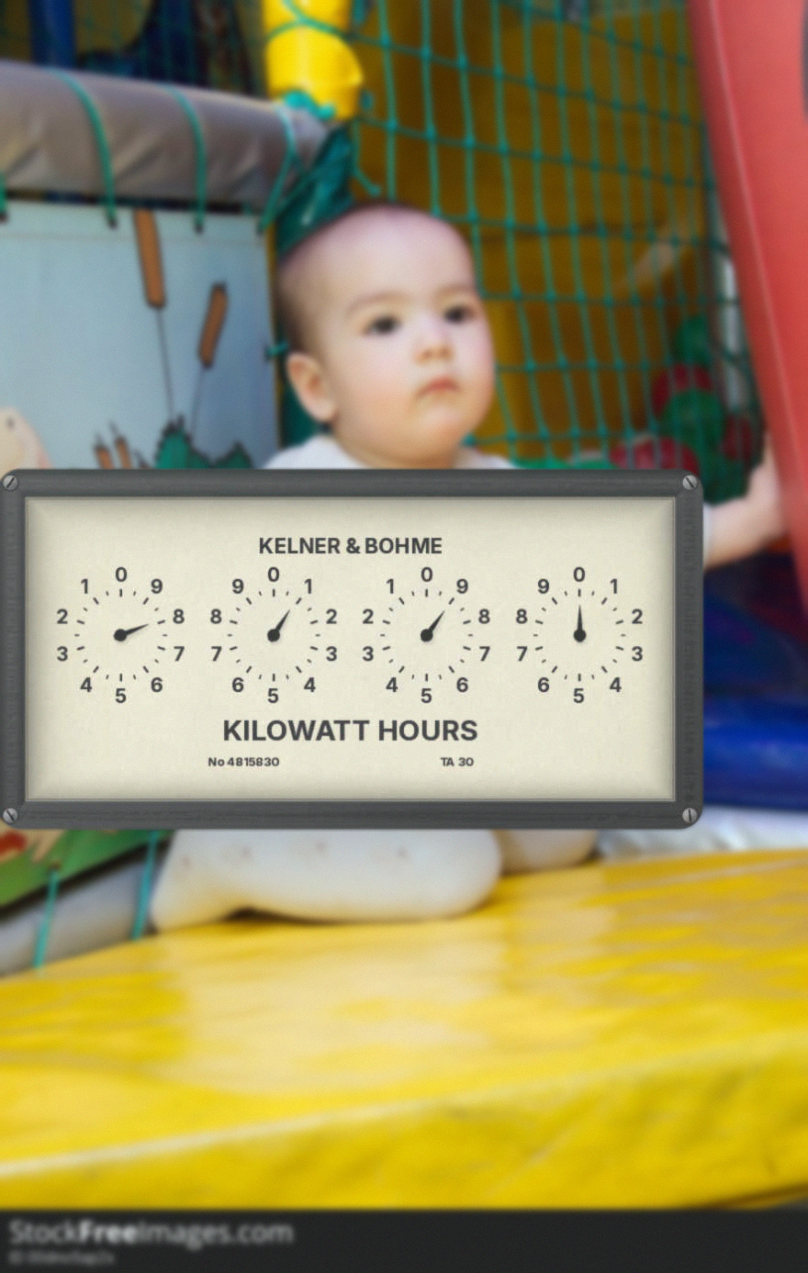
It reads 8090; kWh
